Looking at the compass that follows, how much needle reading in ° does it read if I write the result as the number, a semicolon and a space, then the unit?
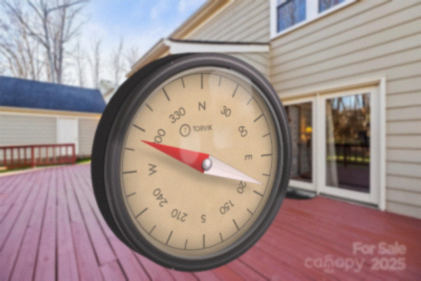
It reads 292.5; °
